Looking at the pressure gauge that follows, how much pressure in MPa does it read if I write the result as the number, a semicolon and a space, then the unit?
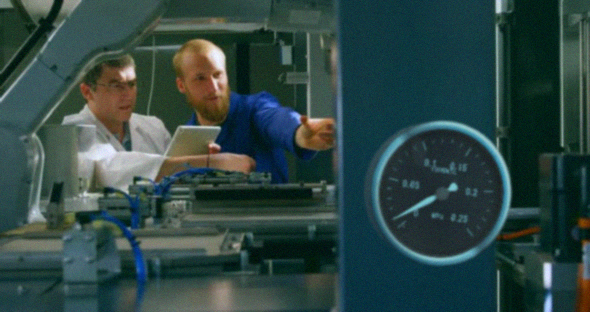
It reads 0.01; MPa
